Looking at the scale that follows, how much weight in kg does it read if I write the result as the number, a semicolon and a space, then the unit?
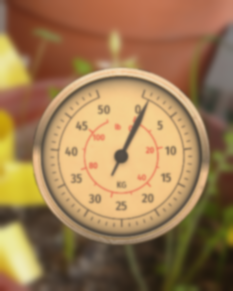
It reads 1; kg
